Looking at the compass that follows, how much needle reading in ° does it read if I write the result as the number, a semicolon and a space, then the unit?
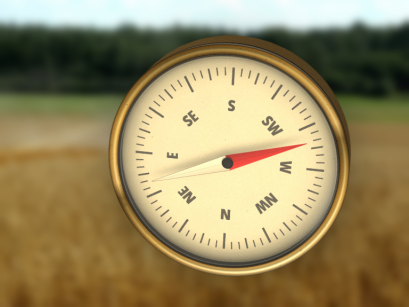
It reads 250; °
